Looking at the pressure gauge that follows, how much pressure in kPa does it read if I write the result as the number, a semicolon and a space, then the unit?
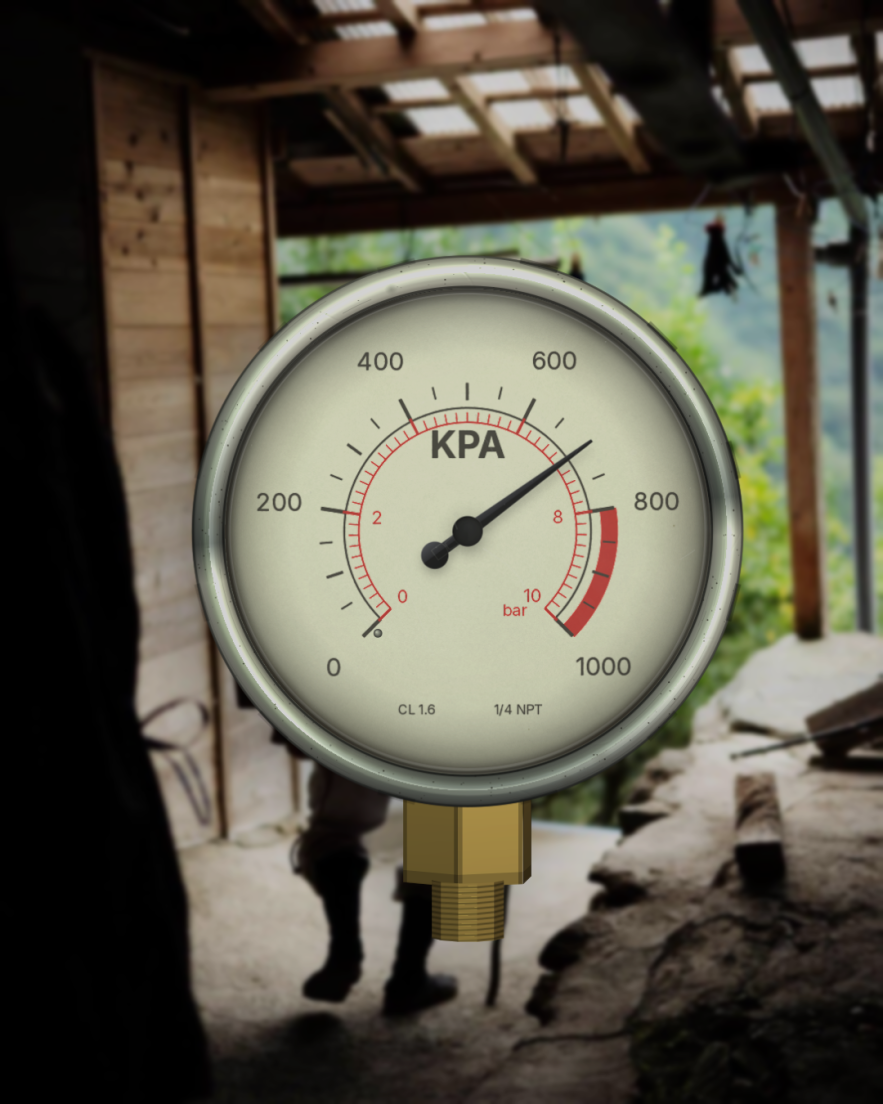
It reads 700; kPa
